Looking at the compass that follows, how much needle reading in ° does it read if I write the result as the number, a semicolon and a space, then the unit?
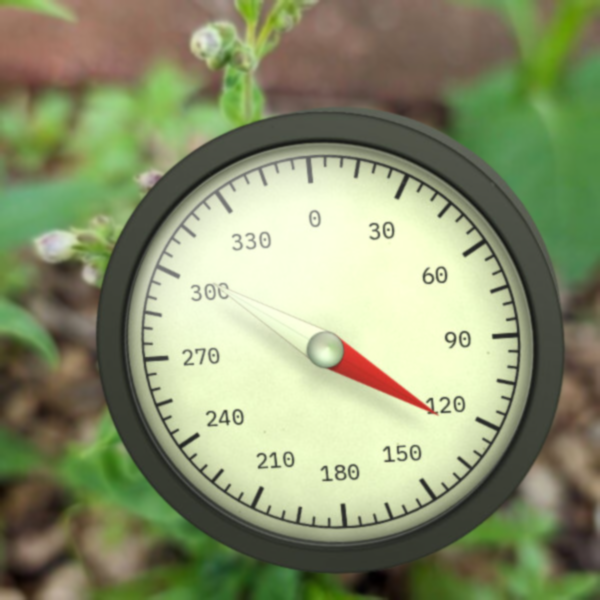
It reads 125; °
